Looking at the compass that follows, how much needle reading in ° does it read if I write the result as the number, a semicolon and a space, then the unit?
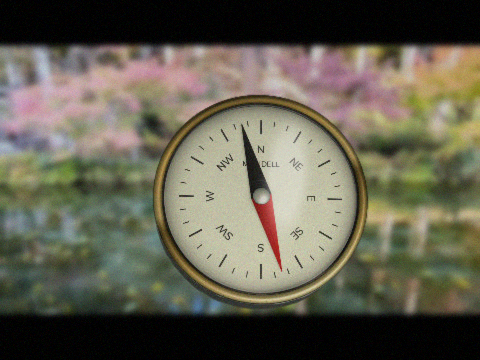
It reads 165; °
